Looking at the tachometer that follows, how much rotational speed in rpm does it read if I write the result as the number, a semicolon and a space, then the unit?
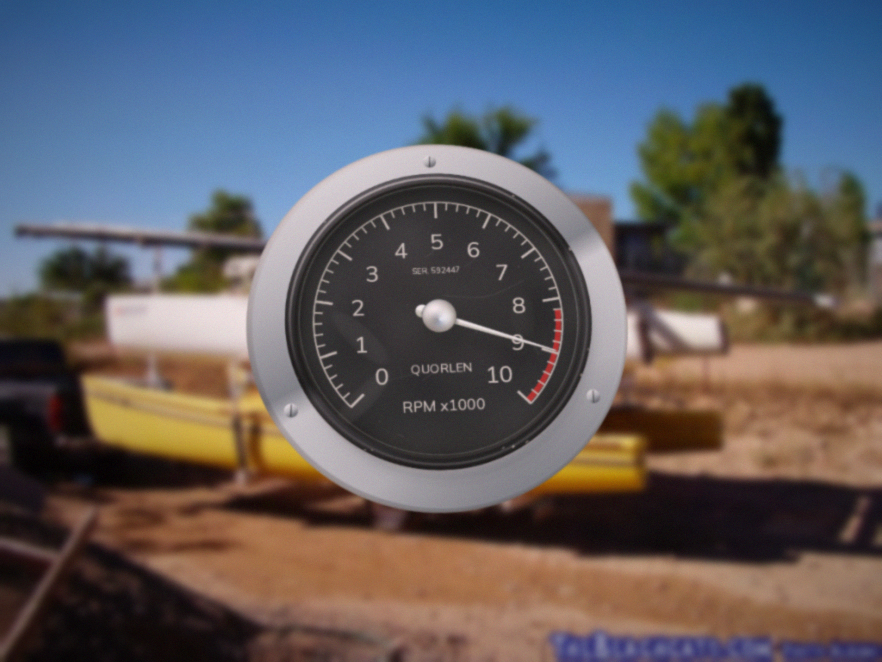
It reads 9000; rpm
